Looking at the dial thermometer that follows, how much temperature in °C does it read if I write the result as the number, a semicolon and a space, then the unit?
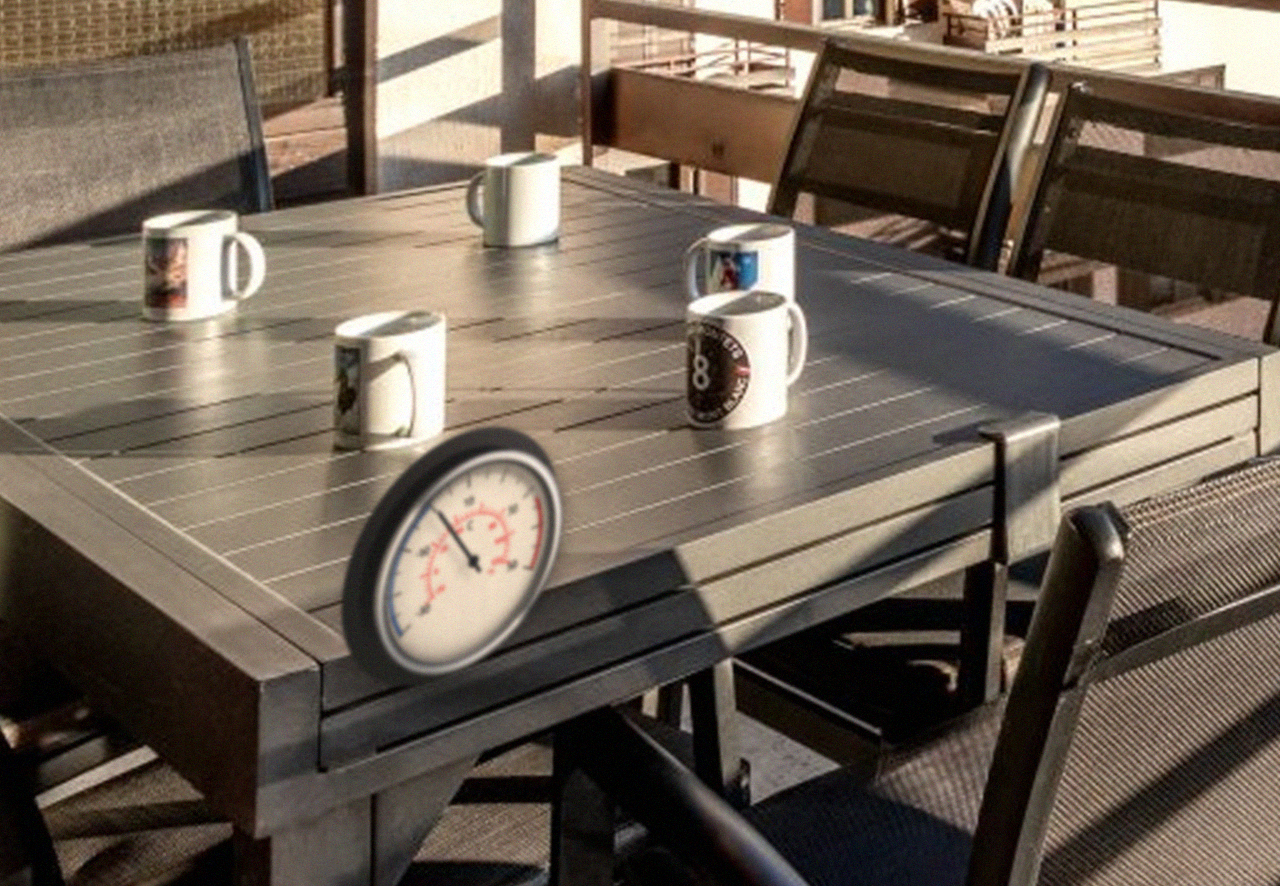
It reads 0; °C
